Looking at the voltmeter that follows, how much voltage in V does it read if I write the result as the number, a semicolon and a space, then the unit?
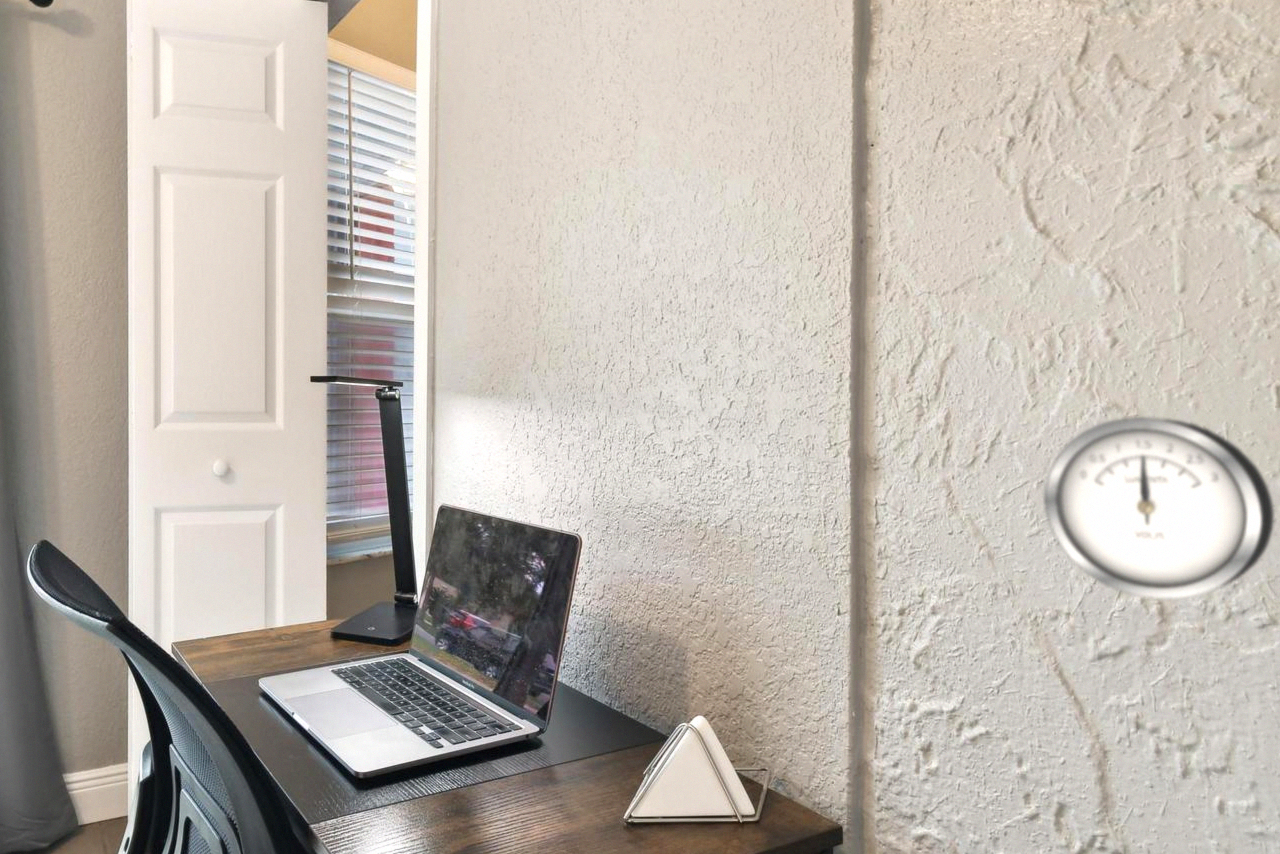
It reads 1.5; V
